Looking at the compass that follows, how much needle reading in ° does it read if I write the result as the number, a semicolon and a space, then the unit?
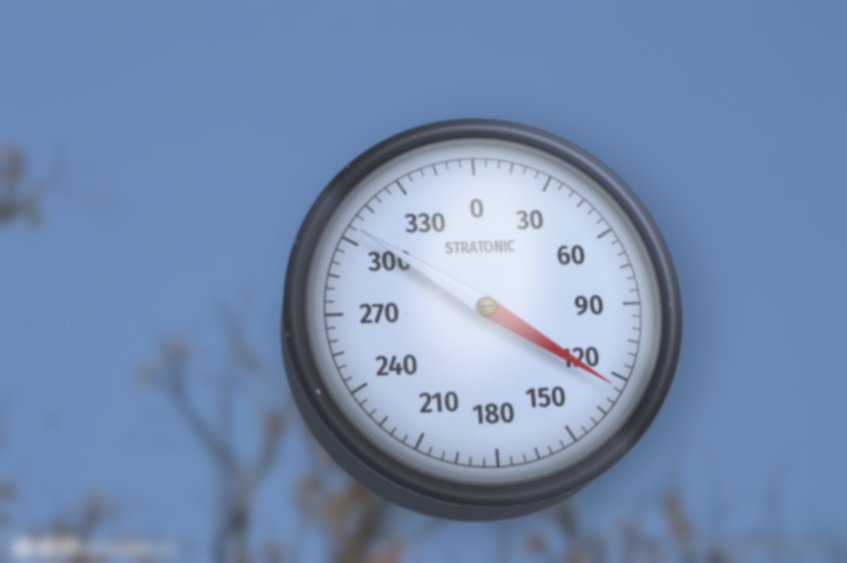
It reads 125; °
